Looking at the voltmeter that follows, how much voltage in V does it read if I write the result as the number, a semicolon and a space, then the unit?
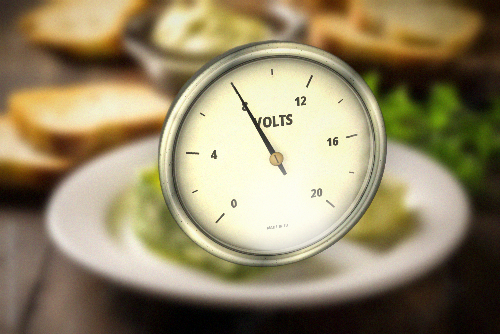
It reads 8; V
